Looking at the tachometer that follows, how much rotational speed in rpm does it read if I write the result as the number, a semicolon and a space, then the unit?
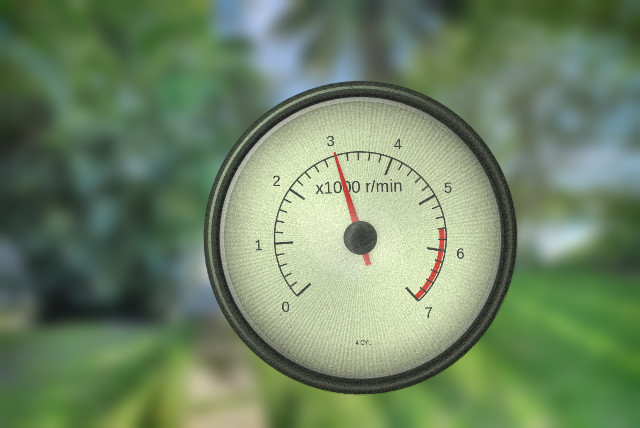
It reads 3000; rpm
